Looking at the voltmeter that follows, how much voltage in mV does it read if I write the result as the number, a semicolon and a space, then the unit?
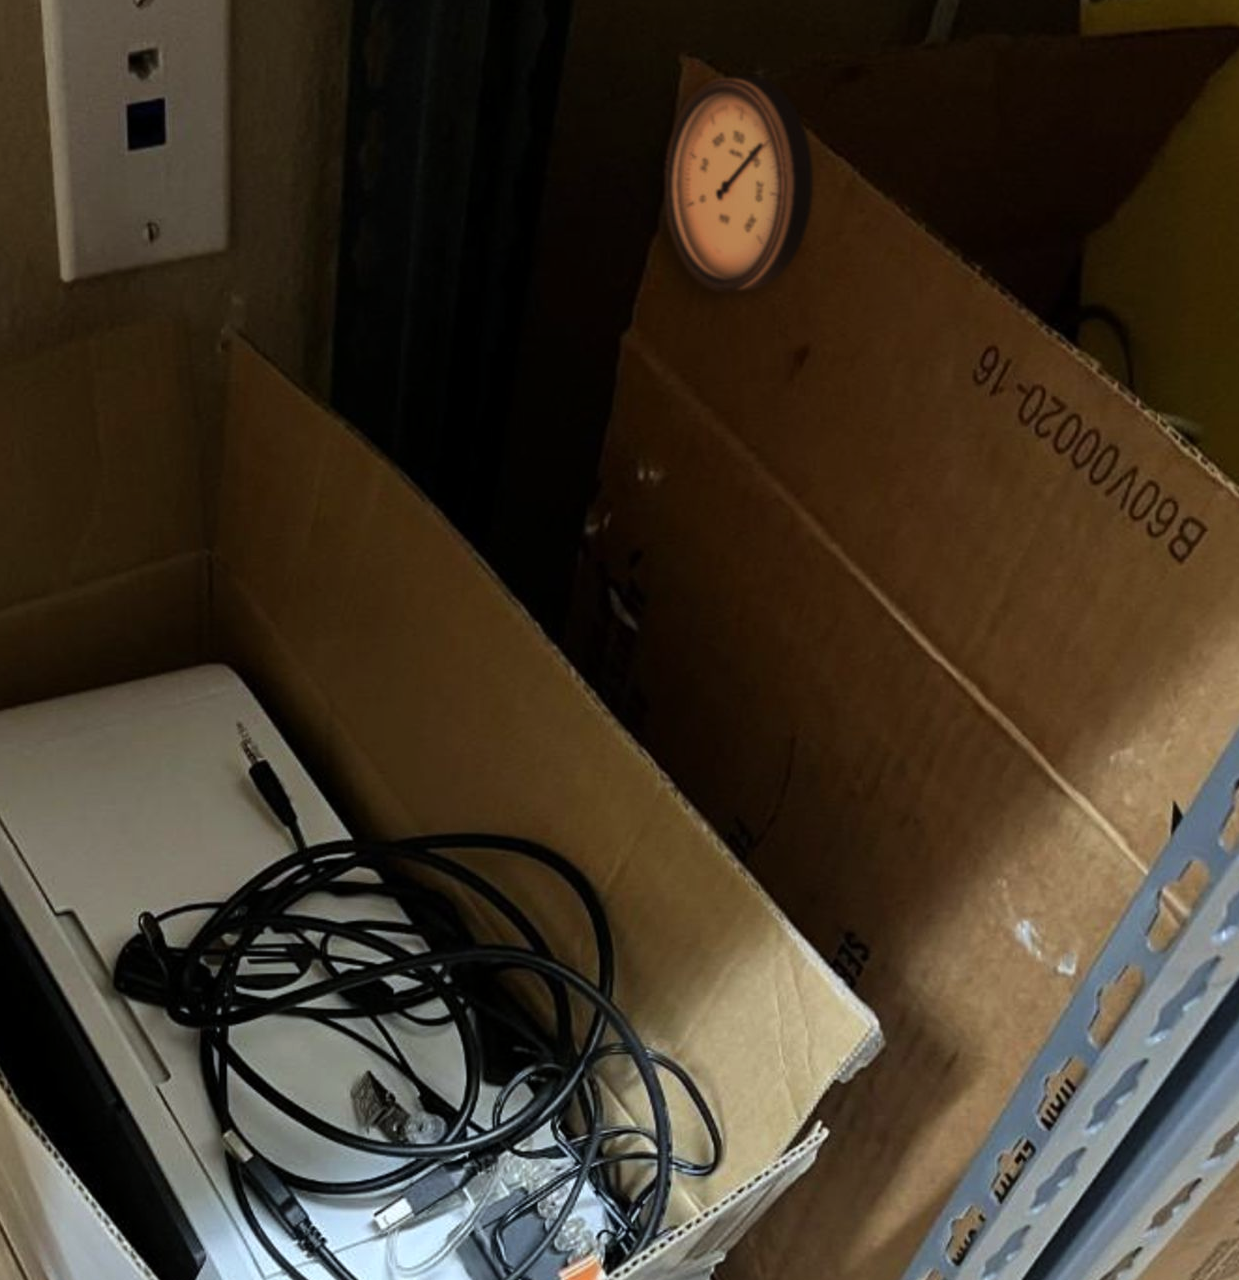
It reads 200; mV
